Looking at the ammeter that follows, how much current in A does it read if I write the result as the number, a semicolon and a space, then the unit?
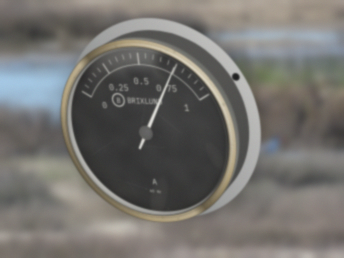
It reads 0.75; A
